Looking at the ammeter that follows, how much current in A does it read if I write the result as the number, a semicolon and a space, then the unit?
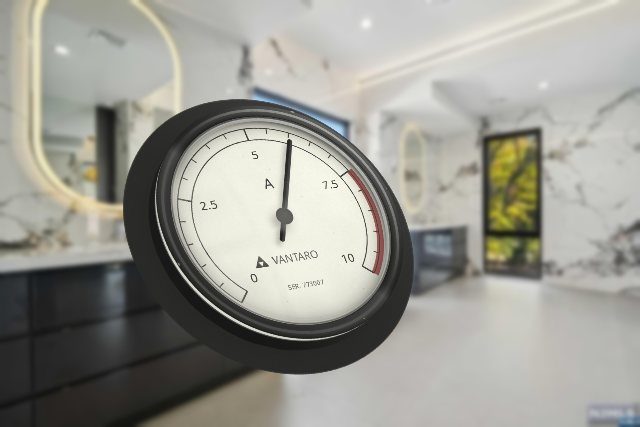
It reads 6; A
